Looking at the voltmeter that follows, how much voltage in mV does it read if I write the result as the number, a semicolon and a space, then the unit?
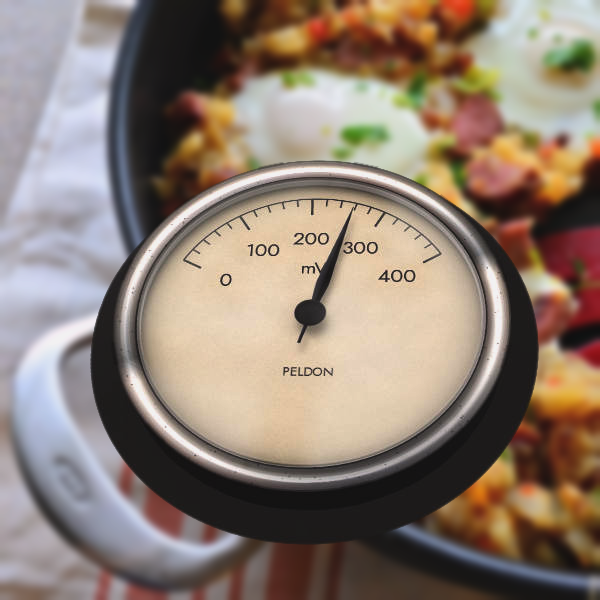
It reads 260; mV
